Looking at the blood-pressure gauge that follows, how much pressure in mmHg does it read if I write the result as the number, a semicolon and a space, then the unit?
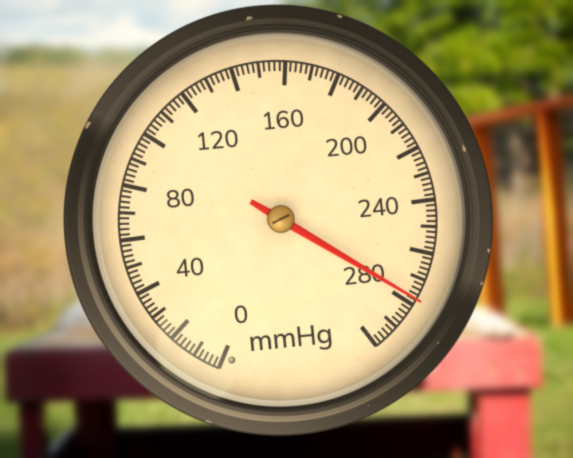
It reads 278; mmHg
